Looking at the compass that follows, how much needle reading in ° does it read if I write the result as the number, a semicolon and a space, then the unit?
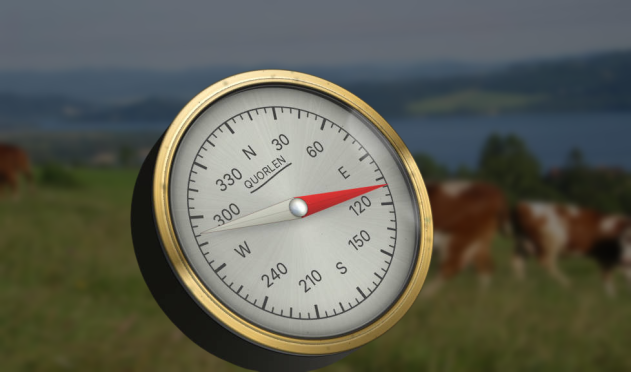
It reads 110; °
